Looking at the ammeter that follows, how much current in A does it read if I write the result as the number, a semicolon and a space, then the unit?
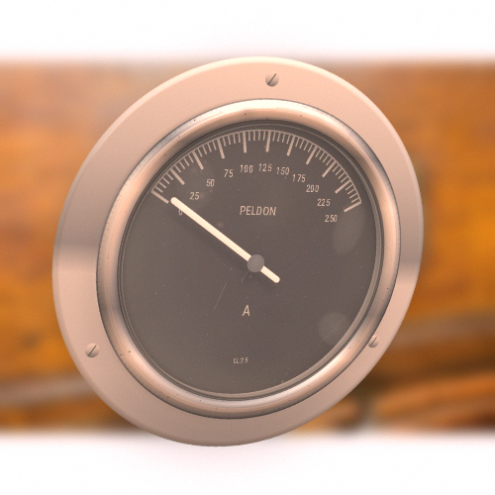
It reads 5; A
